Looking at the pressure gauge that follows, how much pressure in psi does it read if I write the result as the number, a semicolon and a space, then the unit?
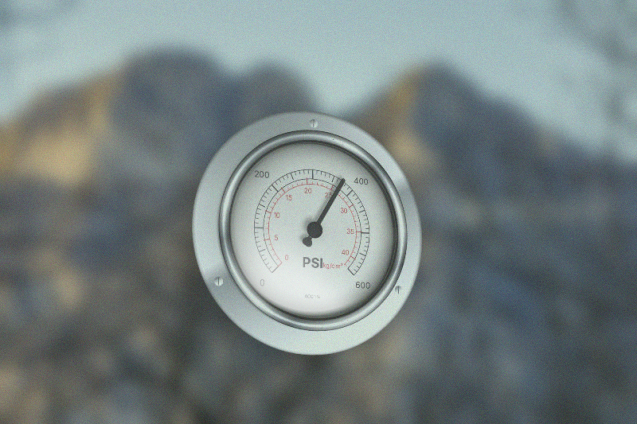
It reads 370; psi
